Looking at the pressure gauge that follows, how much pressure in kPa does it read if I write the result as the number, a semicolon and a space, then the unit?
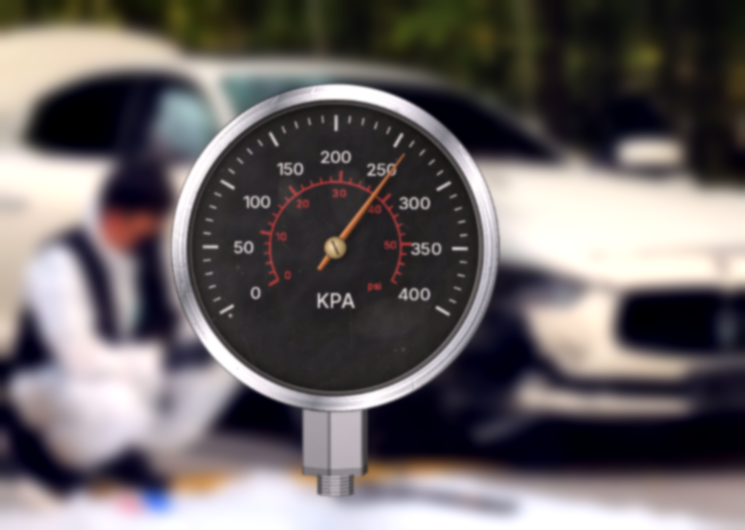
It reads 260; kPa
